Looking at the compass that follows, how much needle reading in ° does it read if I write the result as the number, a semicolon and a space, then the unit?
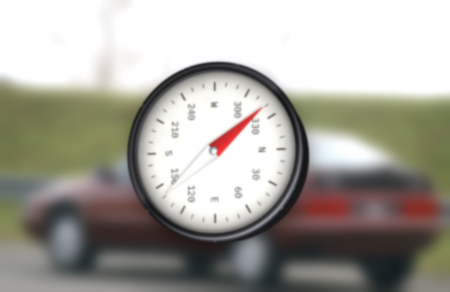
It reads 320; °
